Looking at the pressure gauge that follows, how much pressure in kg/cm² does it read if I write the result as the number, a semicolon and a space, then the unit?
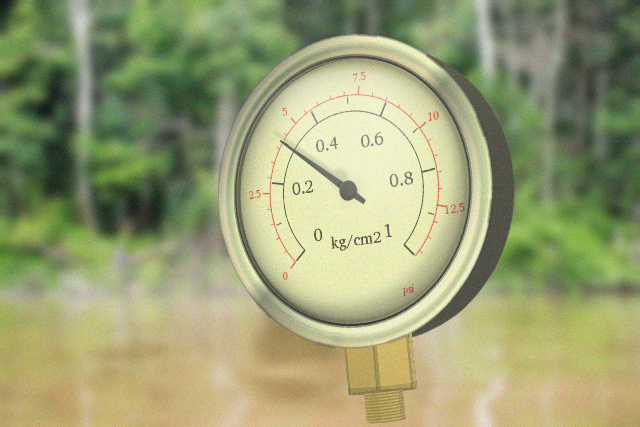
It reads 0.3; kg/cm²
